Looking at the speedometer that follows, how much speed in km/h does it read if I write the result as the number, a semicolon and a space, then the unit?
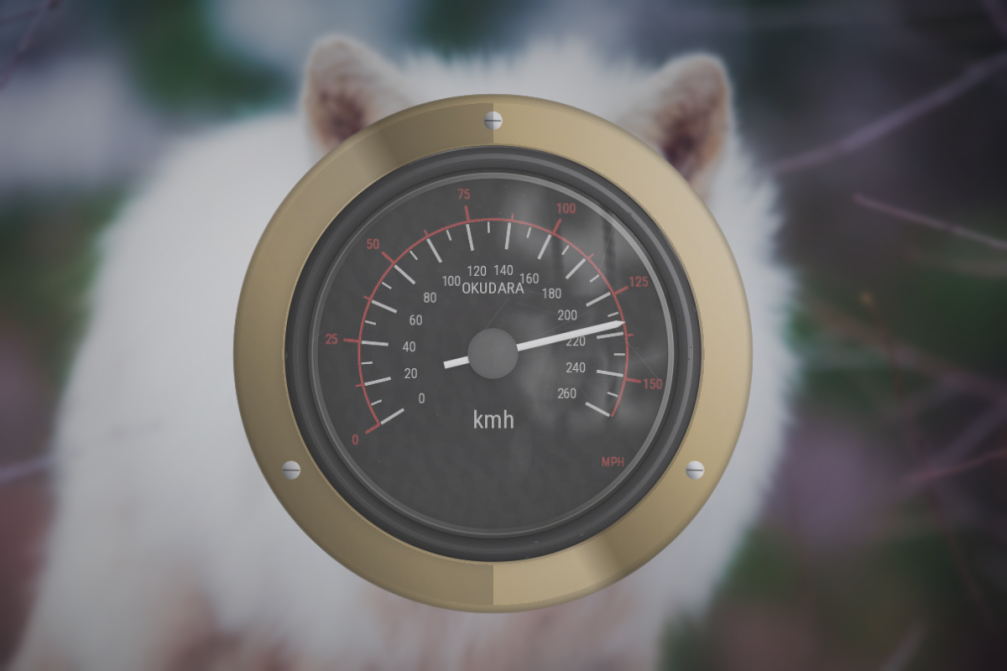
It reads 215; km/h
